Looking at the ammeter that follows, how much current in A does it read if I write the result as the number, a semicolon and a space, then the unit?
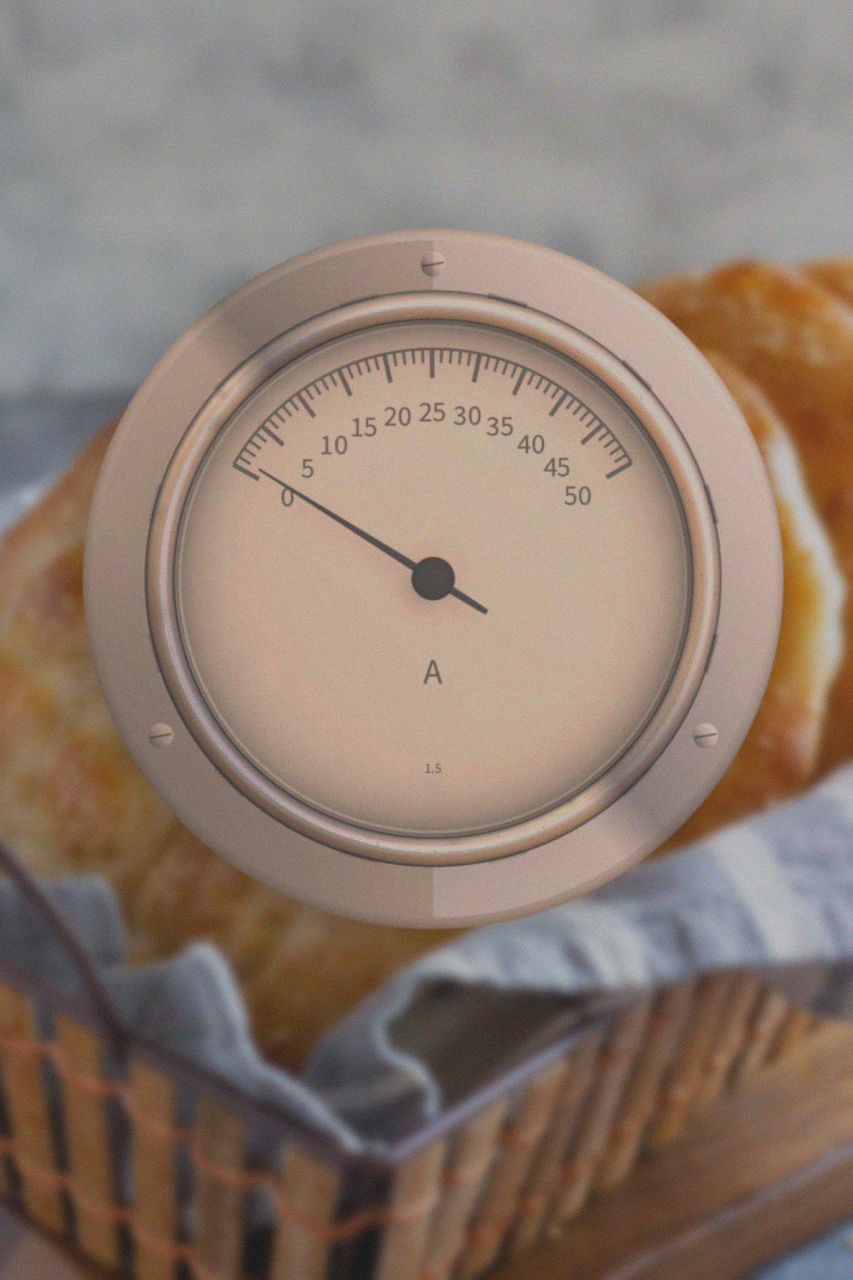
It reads 1; A
